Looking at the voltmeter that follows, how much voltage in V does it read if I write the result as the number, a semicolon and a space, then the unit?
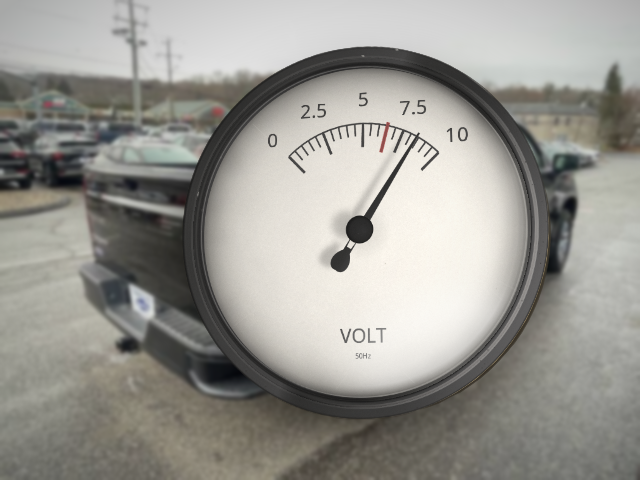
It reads 8.5; V
